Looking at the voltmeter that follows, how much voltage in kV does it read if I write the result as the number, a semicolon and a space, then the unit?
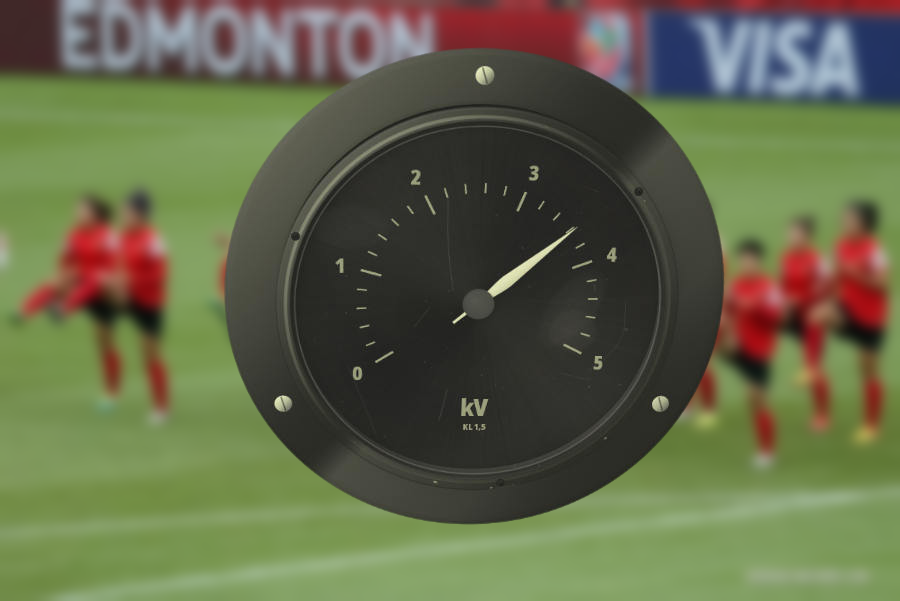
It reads 3.6; kV
